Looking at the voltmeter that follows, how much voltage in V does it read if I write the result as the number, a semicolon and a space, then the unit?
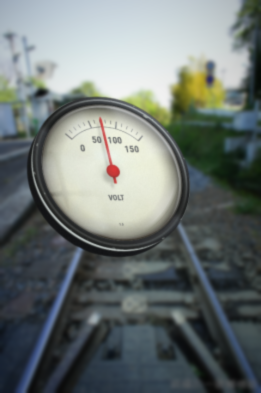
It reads 70; V
